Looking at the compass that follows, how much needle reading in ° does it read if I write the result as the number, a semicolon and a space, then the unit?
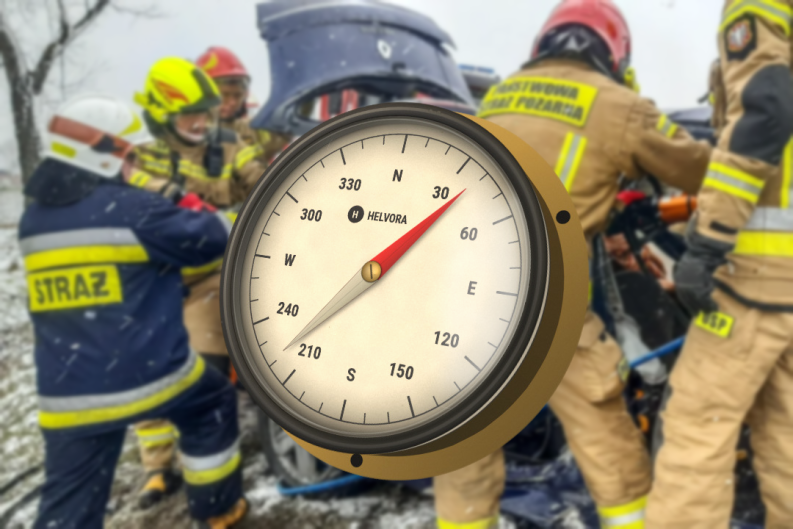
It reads 40; °
